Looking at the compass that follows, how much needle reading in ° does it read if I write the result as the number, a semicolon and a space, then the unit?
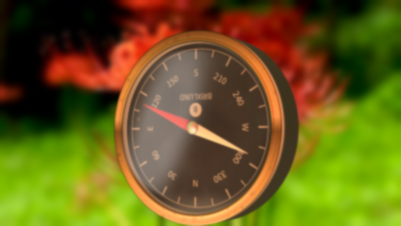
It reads 112.5; °
